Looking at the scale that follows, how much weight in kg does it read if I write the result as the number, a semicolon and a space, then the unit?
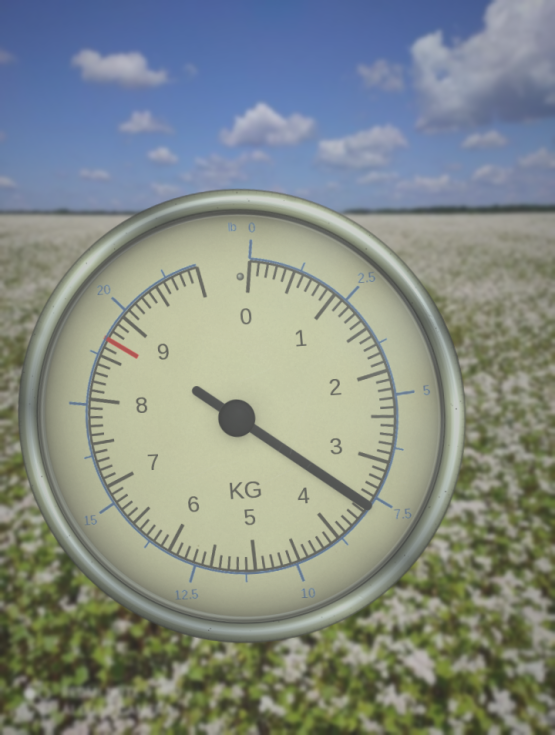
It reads 3.5; kg
